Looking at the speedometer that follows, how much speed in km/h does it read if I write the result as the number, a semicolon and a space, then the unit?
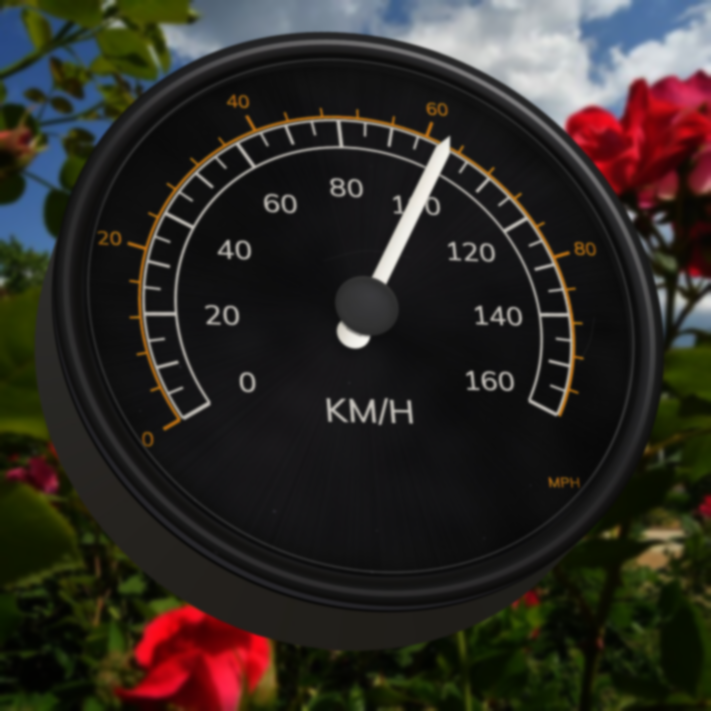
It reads 100; km/h
